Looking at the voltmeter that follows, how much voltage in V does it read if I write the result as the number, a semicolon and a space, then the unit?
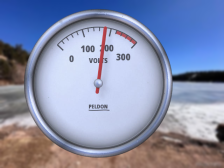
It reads 180; V
